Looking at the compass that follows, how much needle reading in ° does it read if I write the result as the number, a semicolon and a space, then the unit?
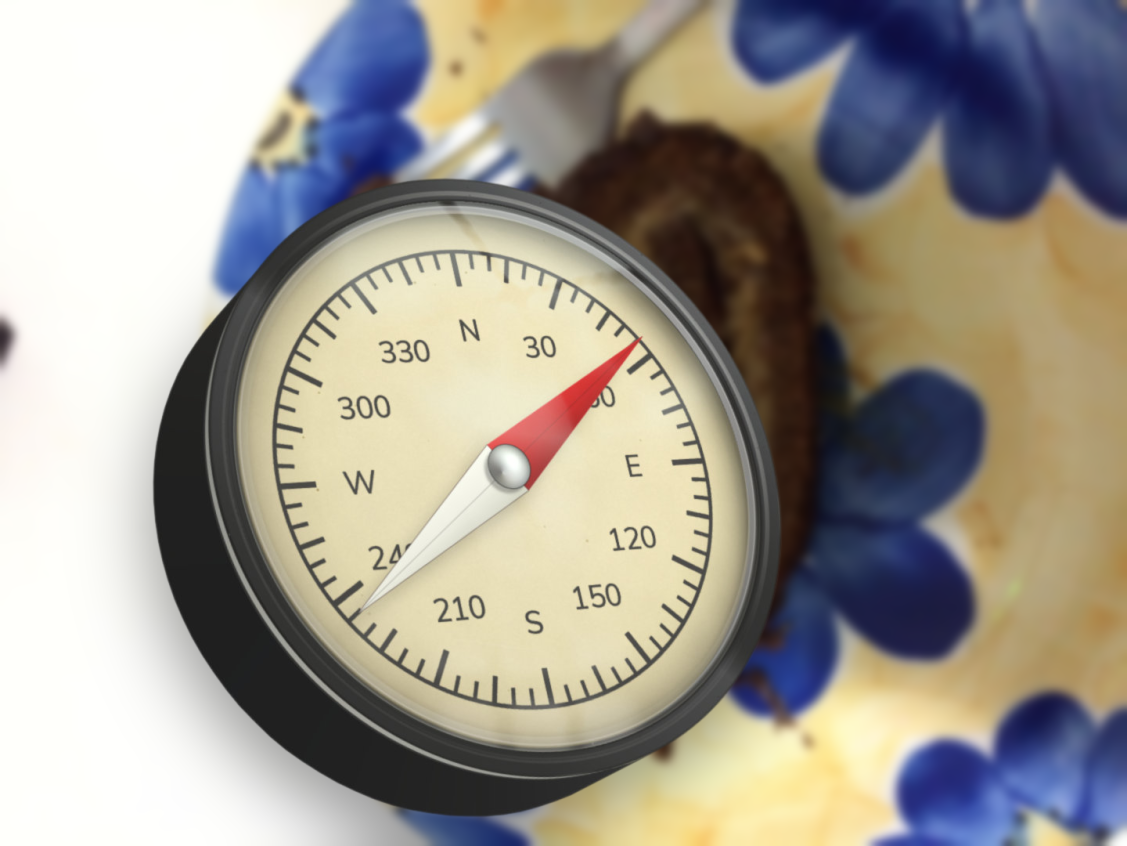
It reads 55; °
